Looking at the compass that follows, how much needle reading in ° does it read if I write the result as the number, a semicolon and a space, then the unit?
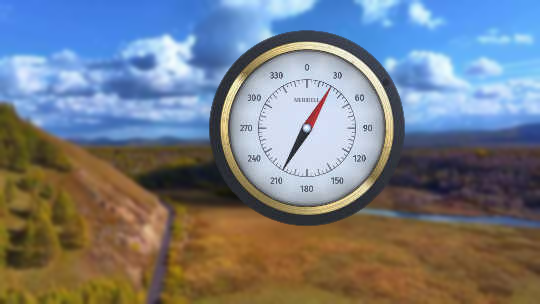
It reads 30; °
